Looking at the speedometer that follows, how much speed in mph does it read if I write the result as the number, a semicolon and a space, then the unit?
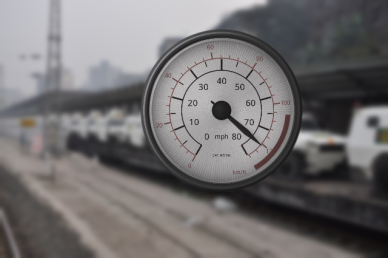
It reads 75; mph
